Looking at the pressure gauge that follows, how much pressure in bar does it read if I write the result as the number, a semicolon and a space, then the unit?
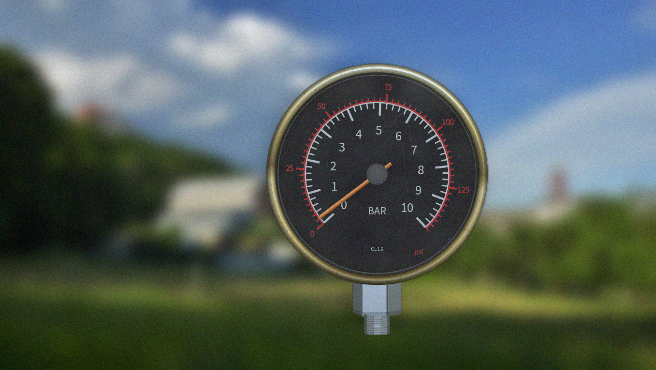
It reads 0.2; bar
